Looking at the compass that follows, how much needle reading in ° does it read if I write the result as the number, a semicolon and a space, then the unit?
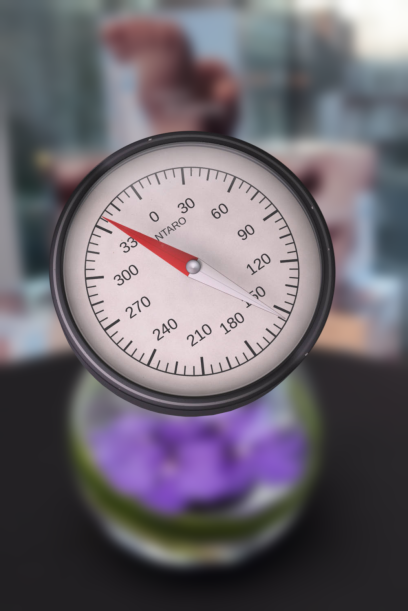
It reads 335; °
